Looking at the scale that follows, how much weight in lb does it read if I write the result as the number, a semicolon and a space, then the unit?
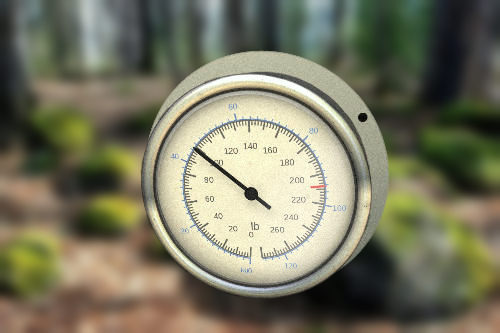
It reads 100; lb
